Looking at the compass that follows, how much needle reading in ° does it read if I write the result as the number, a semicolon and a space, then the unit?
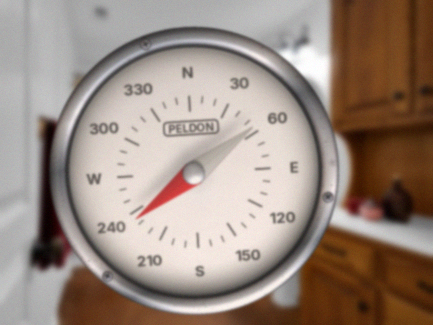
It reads 235; °
